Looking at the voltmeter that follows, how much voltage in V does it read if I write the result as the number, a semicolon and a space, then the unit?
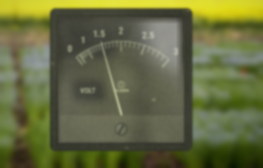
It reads 1.5; V
